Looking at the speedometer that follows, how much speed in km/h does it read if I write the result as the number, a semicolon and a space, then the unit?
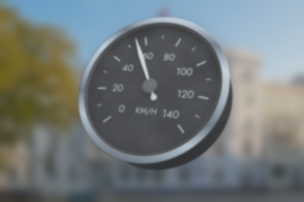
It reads 55; km/h
